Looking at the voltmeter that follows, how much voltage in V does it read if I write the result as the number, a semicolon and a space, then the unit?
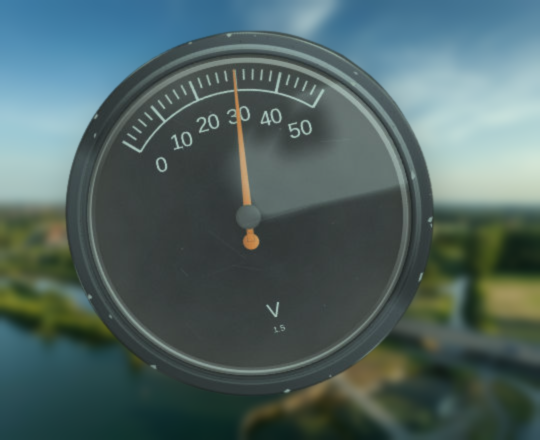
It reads 30; V
